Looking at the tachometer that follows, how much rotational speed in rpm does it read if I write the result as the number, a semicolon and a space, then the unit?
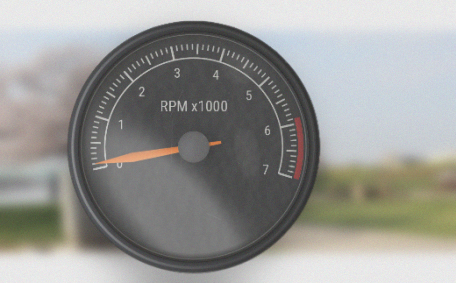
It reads 100; rpm
